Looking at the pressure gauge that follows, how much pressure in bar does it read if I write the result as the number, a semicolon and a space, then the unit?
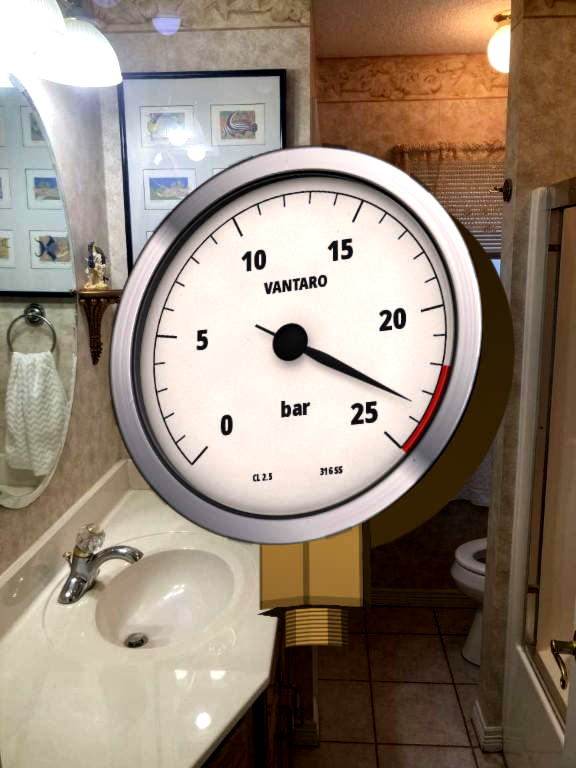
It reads 23.5; bar
